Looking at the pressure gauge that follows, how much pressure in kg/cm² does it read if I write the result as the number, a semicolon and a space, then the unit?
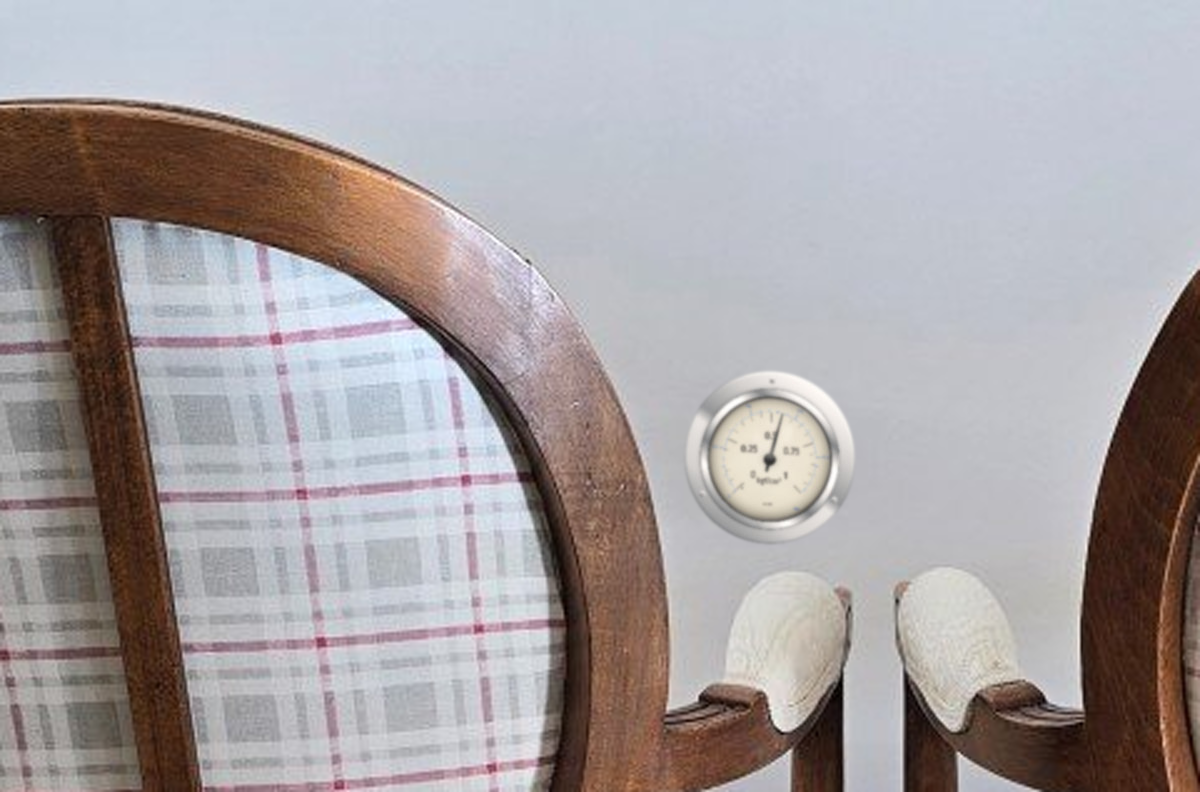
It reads 0.55; kg/cm²
